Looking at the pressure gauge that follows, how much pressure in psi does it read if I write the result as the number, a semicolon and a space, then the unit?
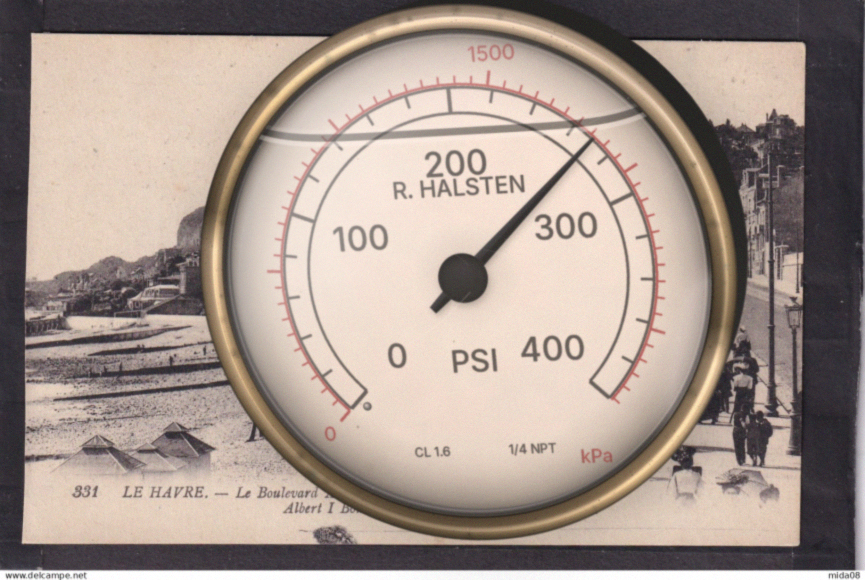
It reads 270; psi
